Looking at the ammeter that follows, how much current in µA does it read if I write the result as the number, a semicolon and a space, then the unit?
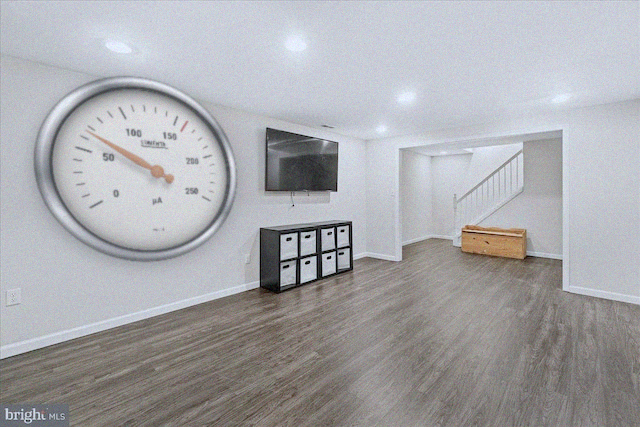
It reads 65; µA
